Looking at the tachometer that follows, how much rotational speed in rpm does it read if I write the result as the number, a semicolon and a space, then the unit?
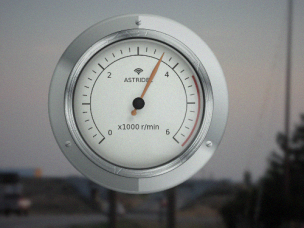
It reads 3600; rpm
